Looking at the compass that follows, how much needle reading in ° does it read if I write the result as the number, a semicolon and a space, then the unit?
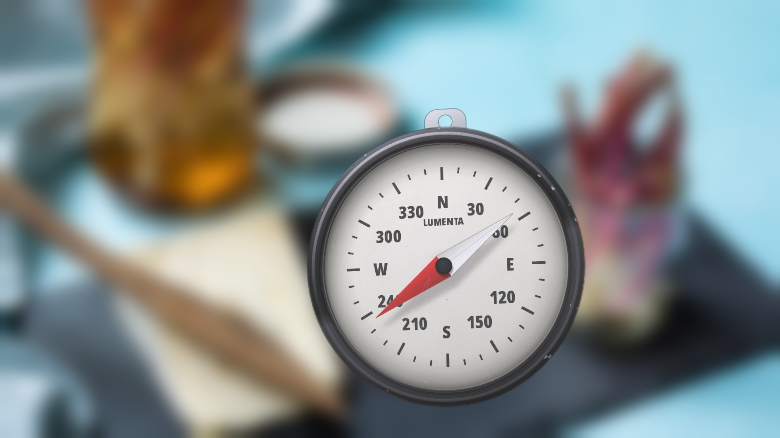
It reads 235; °
